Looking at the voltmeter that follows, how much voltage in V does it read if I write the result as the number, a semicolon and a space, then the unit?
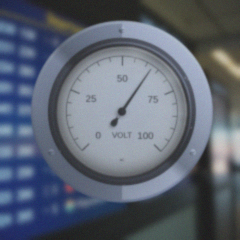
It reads 62.5; V
